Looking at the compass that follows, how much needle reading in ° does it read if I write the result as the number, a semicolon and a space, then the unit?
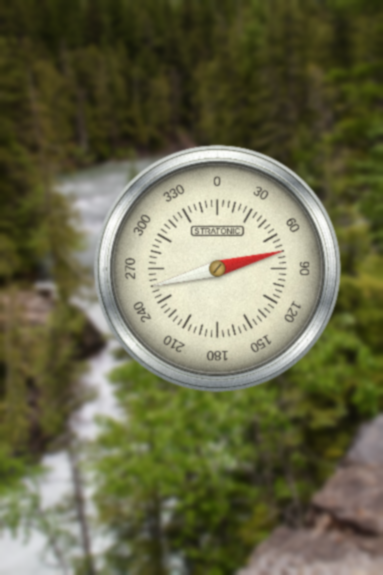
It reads 75; °
